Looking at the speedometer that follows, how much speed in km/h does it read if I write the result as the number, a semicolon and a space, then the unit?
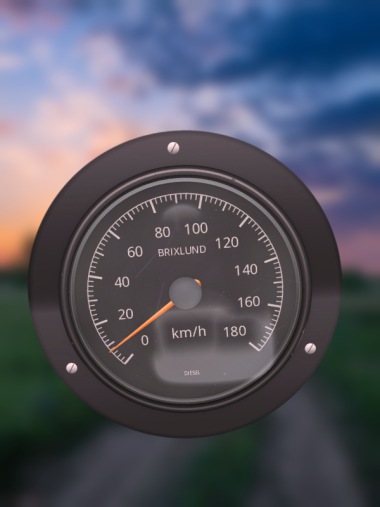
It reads 8; km/h
